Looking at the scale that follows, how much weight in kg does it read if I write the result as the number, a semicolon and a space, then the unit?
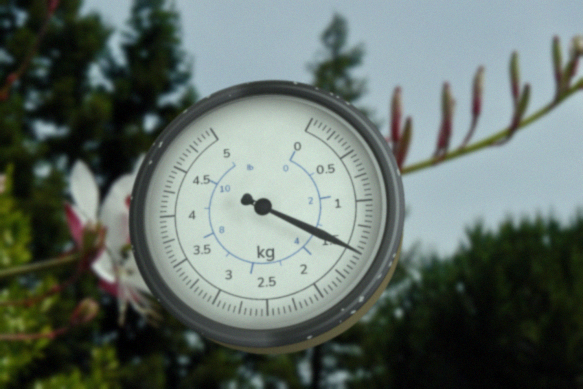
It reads 1.5; kg
